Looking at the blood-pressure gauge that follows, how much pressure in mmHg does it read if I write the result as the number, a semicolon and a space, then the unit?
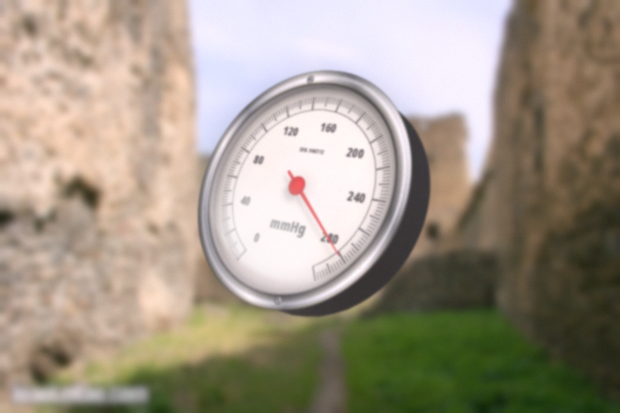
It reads 280; mmHg
